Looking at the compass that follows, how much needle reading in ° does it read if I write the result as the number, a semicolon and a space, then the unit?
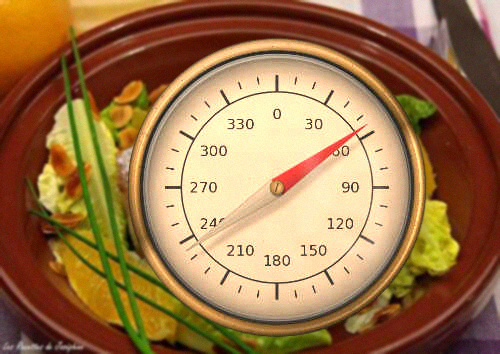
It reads 55; °
